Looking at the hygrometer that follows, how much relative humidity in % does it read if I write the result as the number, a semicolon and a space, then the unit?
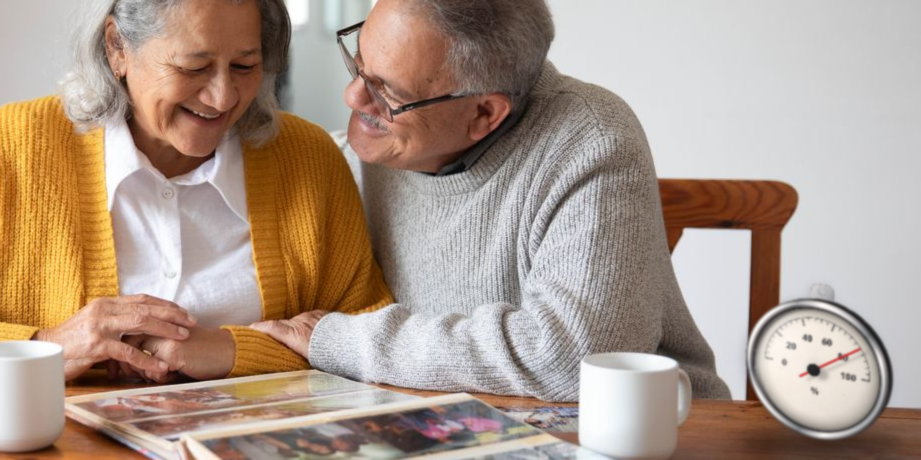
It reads 80; %
